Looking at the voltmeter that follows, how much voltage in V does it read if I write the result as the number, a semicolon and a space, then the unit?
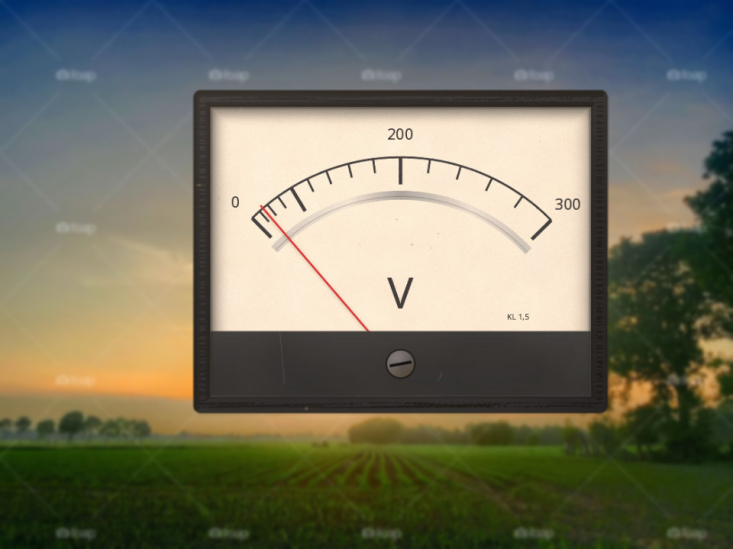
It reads 50; V
